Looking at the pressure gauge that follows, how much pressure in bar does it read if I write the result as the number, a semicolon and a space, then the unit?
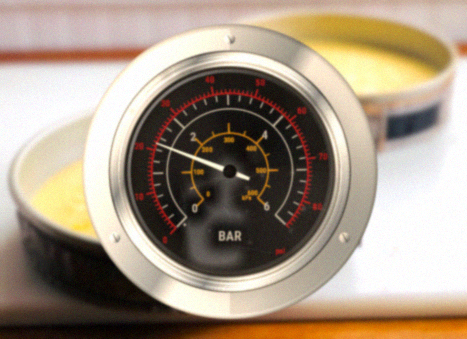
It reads 1.5; bar
